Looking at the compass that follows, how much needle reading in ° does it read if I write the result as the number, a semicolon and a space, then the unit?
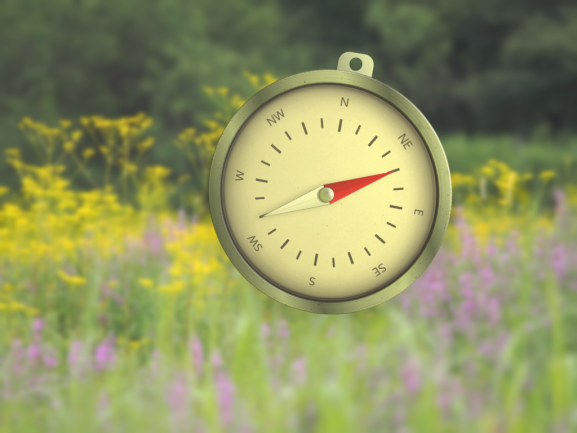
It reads 60; °
